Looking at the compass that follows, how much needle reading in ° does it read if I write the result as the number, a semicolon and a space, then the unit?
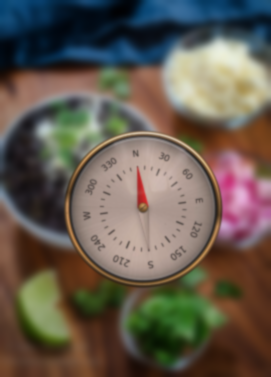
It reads 0; °
